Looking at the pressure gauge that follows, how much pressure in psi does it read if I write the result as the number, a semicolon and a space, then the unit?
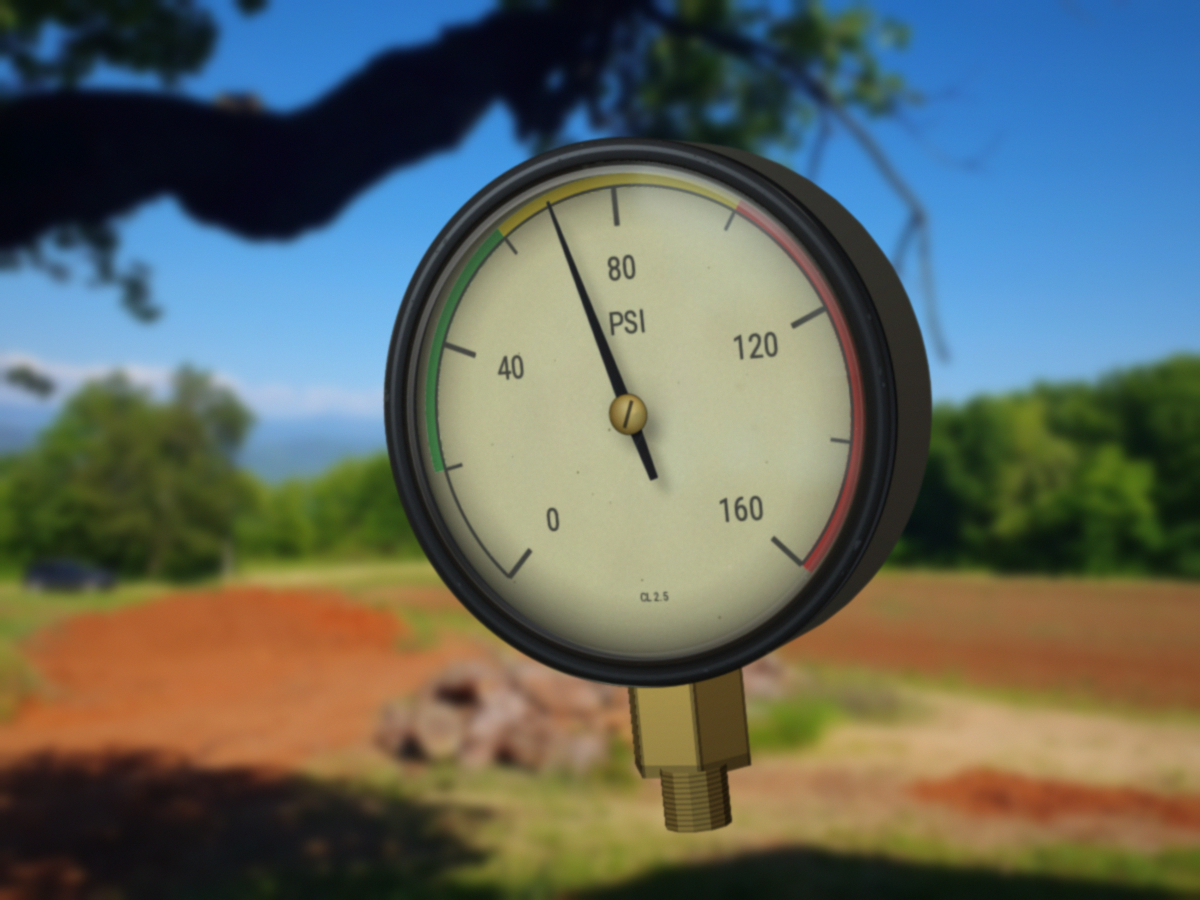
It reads 70; psi
